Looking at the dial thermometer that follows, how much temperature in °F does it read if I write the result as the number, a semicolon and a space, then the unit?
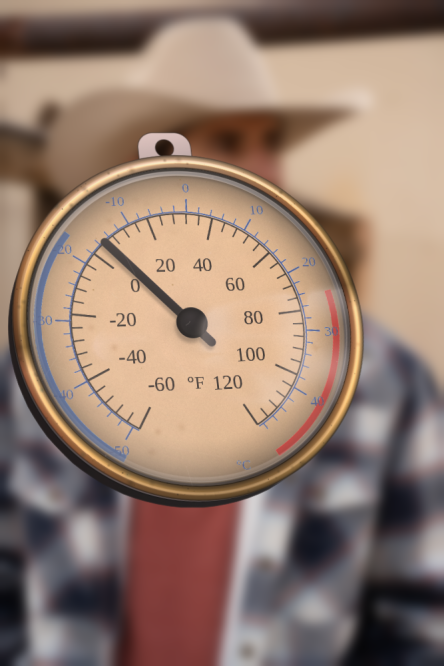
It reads 4; °F
